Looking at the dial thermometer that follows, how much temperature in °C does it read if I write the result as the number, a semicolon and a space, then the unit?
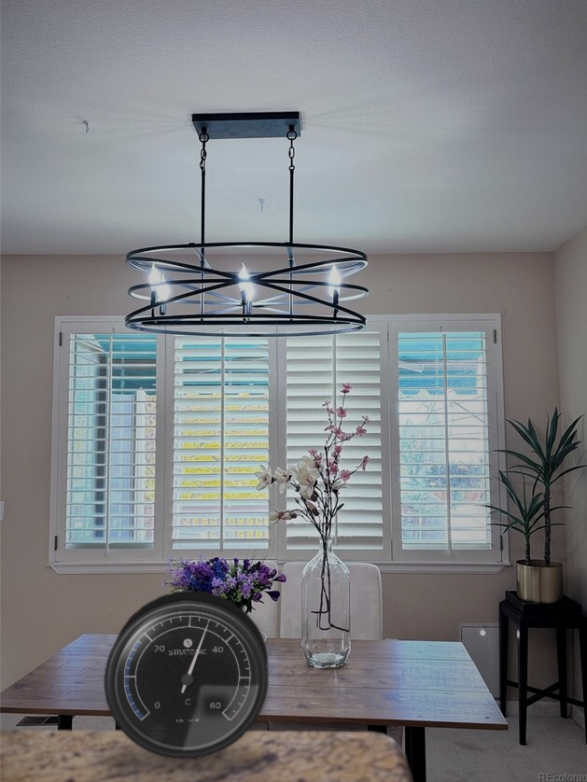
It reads 34; °C
